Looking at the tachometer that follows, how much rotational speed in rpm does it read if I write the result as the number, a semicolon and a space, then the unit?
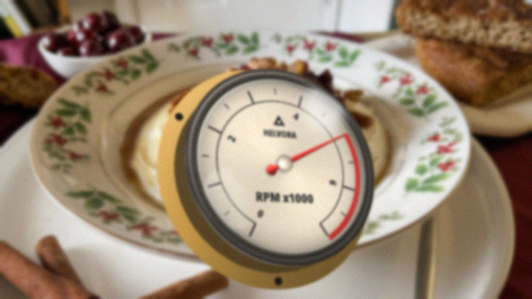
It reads 5000; rpm
